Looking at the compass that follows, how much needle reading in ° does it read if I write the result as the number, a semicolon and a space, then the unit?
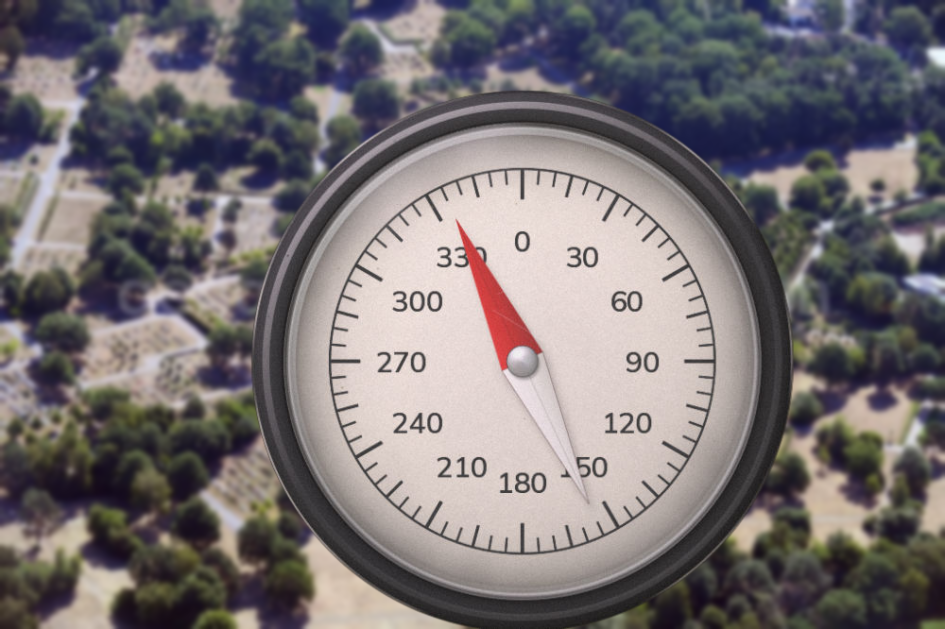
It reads 335; °
